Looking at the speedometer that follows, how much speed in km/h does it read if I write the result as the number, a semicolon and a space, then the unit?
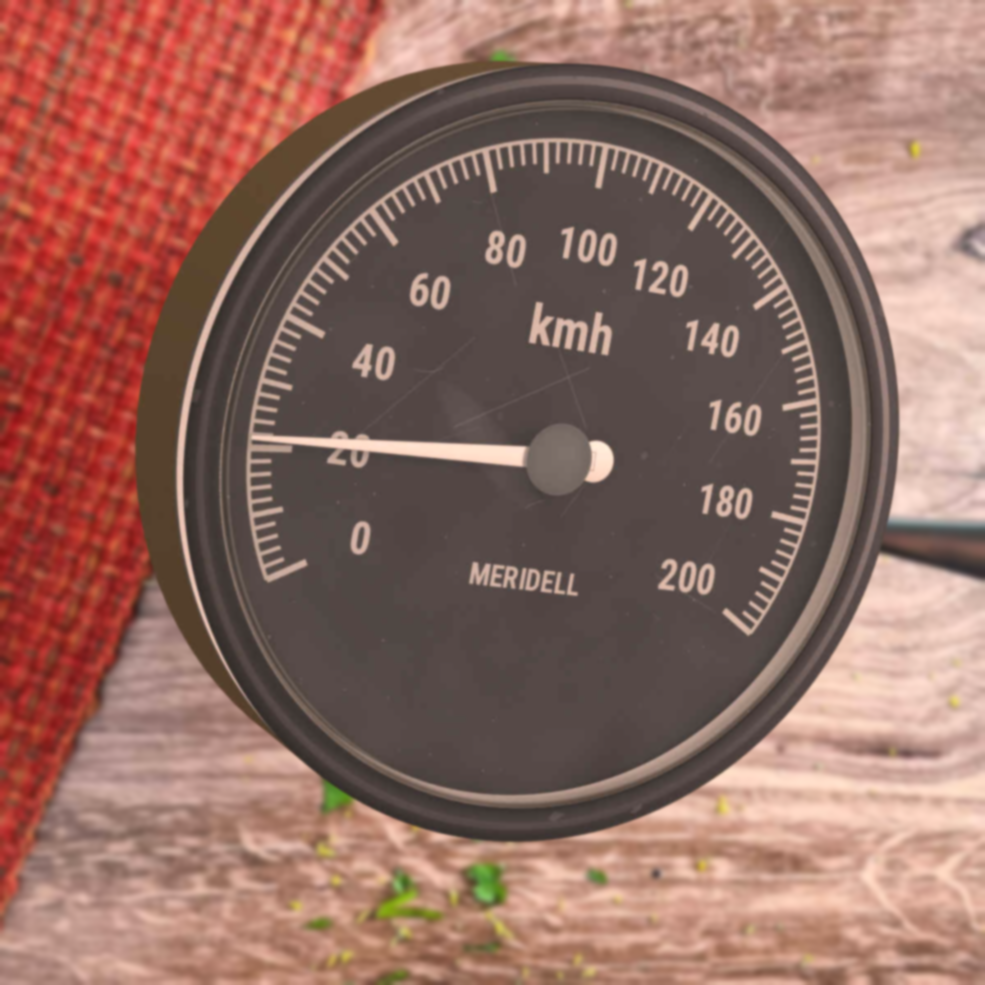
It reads 22; km/h
